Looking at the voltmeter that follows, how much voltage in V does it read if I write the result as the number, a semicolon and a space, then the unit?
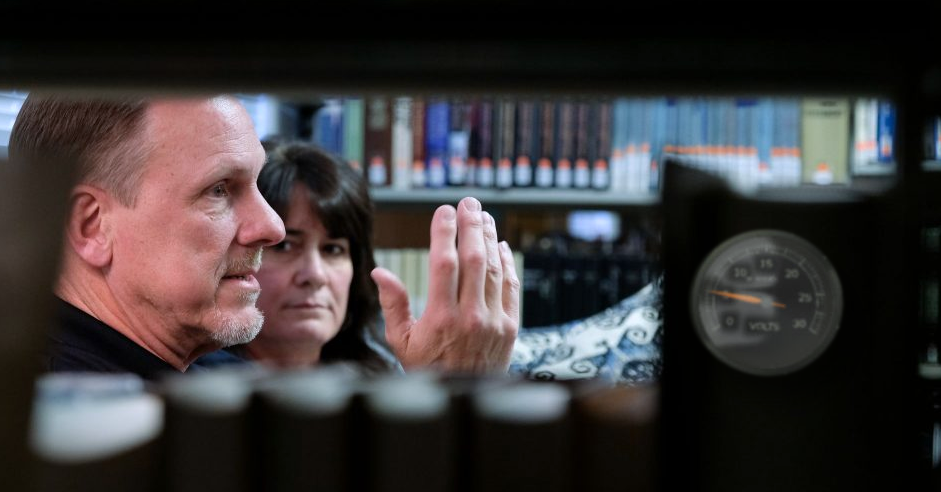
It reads 5; V
